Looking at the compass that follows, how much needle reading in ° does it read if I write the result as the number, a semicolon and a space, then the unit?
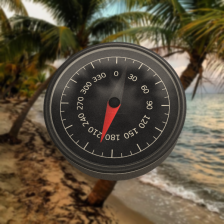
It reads 195; °
